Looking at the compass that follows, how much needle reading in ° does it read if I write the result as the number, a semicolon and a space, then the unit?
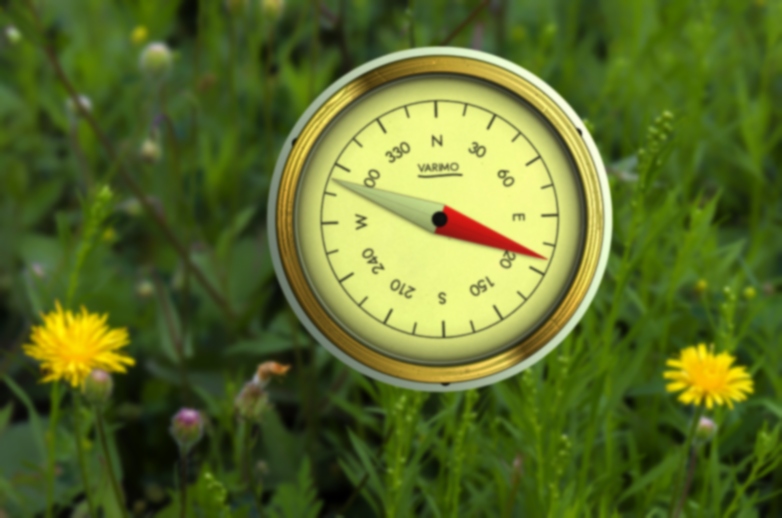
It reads 112.5; °
